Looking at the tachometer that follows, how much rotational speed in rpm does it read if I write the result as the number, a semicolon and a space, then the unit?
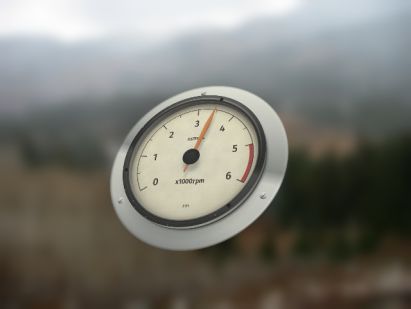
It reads 3500; rpm
